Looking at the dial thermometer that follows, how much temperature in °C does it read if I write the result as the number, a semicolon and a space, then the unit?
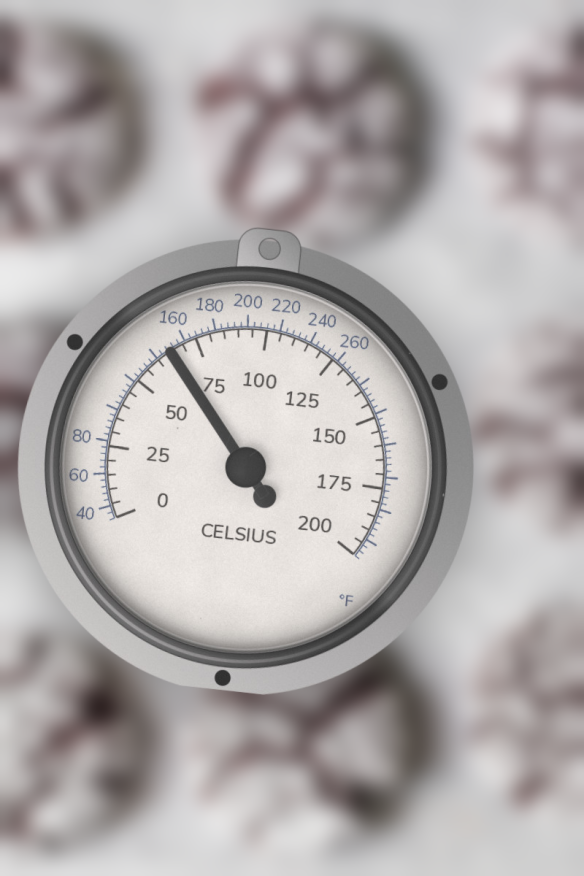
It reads 65; °C
